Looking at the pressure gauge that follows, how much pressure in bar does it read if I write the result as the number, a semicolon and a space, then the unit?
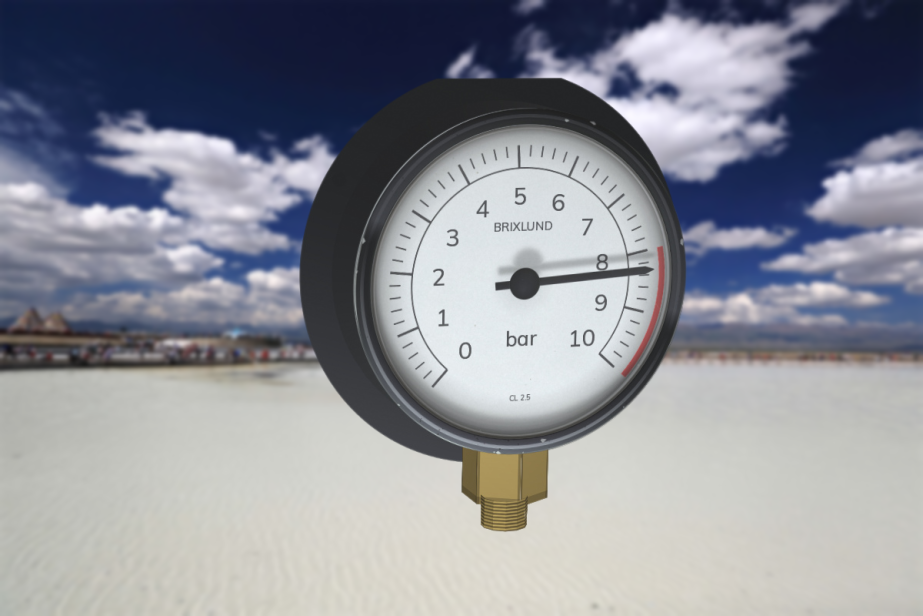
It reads 8.3; bar
